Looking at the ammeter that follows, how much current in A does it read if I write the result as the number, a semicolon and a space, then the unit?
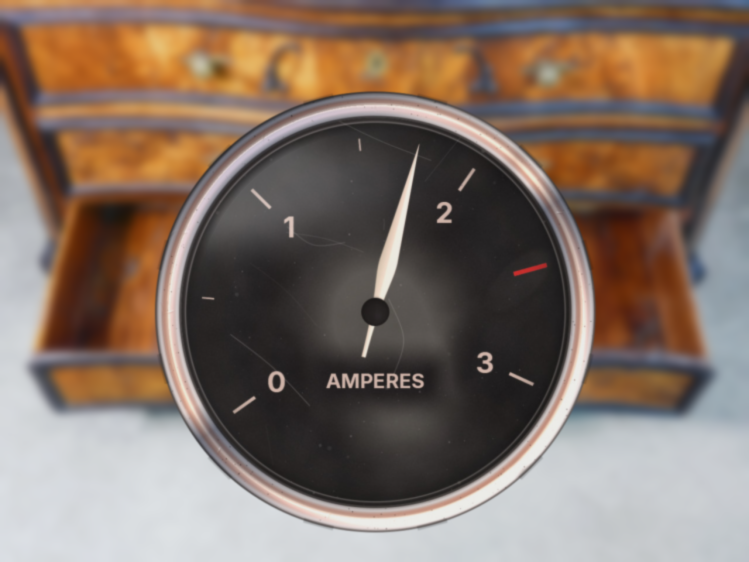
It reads 1.75; A
